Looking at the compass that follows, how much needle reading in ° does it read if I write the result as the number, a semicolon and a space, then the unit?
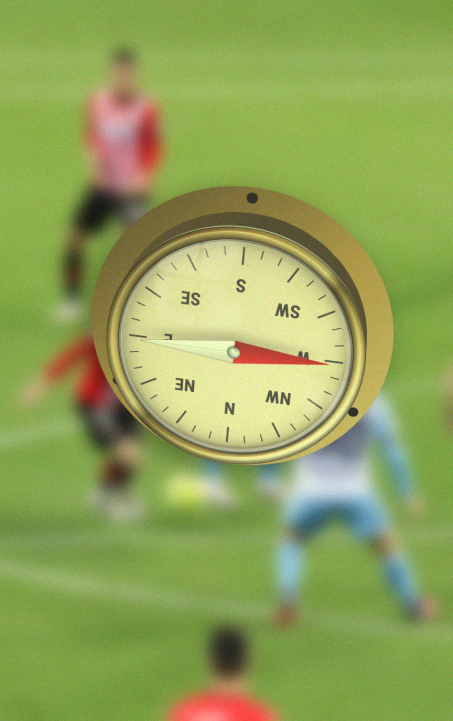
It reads 270; °
